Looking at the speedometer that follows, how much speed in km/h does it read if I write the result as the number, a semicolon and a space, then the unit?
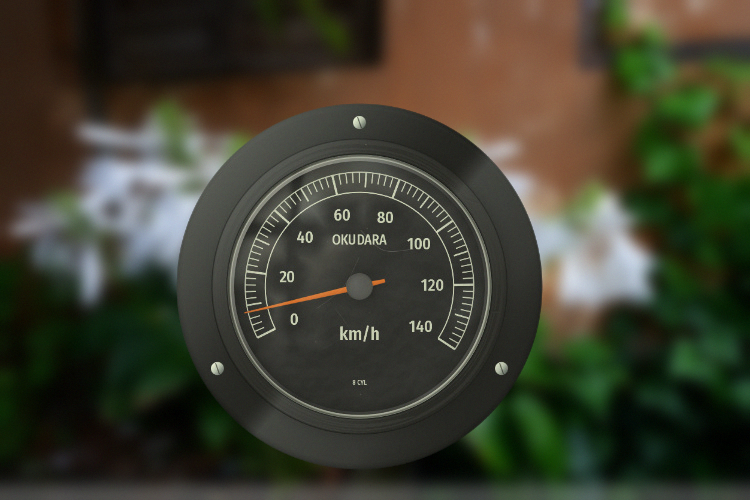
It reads 8; km/h
